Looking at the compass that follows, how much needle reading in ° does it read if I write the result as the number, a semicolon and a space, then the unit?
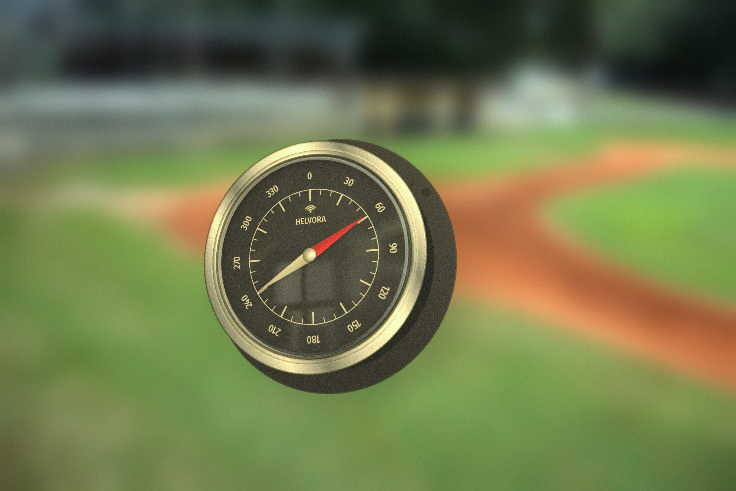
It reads 60; °
